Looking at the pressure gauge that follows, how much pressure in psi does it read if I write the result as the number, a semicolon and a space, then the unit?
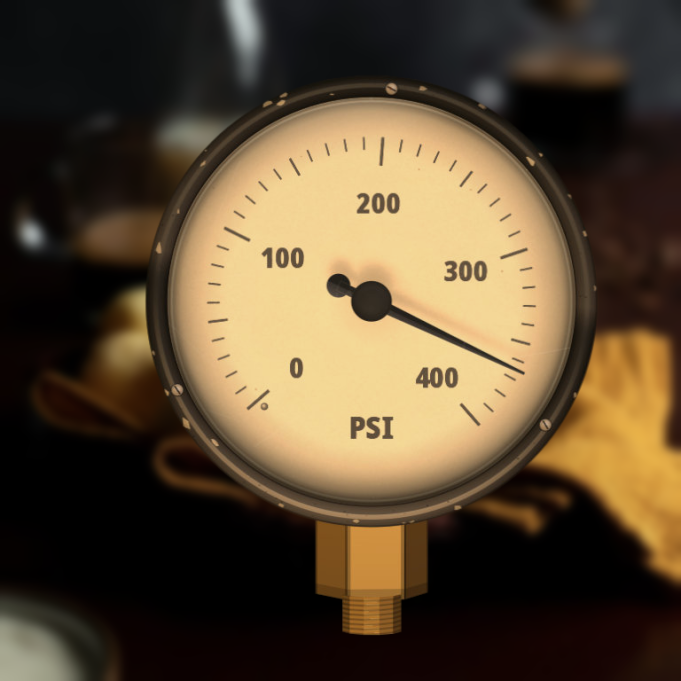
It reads 365; psi
